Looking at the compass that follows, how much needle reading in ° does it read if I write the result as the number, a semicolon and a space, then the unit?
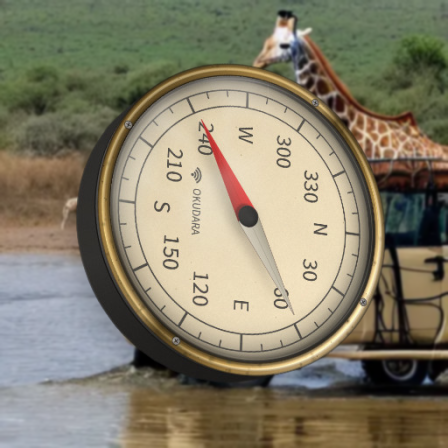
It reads 240; °
